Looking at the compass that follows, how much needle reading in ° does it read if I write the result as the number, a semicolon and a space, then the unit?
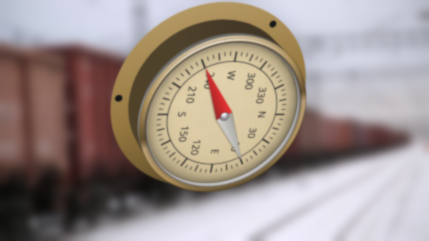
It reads 240; °
